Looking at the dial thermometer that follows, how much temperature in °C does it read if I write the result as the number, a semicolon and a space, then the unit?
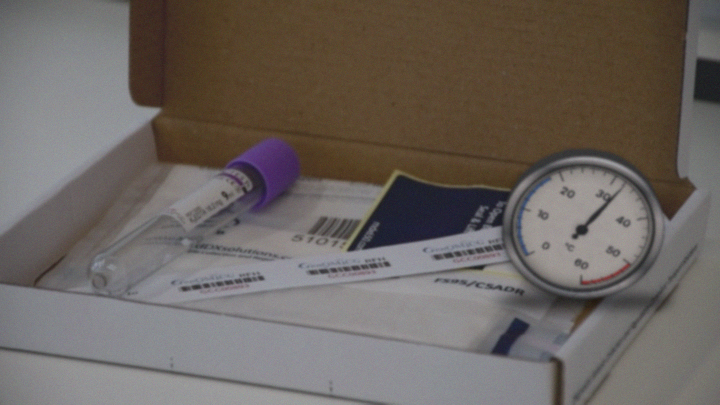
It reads 32; °C
